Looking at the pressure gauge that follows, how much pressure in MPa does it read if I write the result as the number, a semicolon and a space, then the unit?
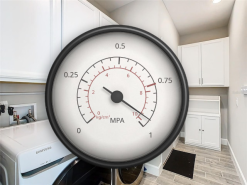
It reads 0.95; MPa
